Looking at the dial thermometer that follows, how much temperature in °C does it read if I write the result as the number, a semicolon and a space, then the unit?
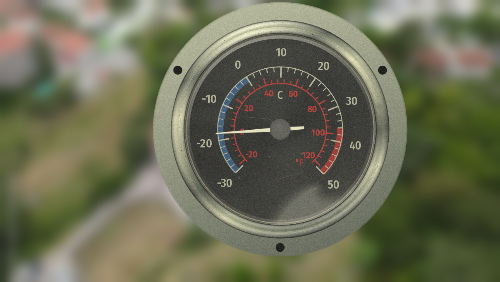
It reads -18; °C
